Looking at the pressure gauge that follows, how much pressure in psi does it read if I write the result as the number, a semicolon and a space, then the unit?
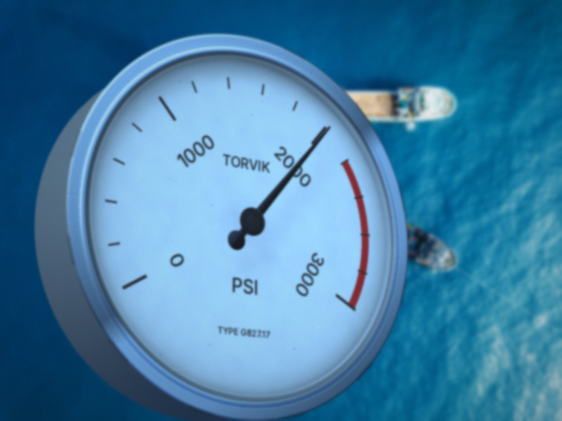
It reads 2000; psi
